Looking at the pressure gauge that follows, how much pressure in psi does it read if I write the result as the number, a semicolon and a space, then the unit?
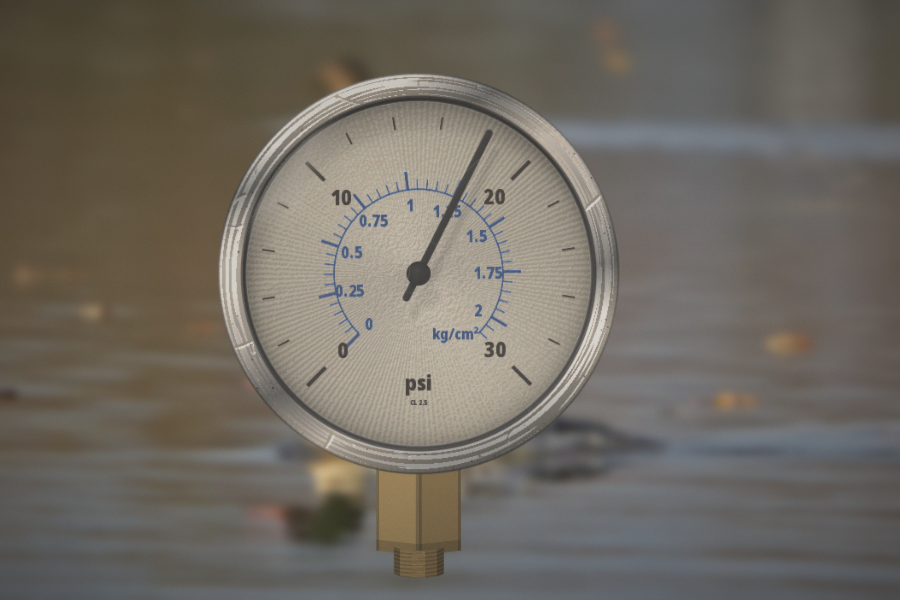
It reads 18; psi
